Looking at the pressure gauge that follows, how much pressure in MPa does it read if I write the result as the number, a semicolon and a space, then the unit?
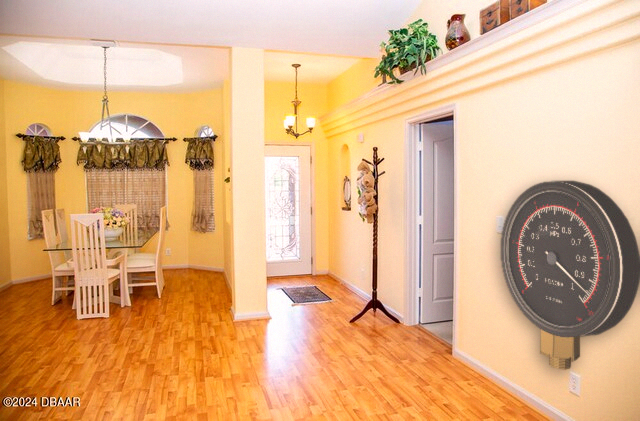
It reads 0.95; MPa
